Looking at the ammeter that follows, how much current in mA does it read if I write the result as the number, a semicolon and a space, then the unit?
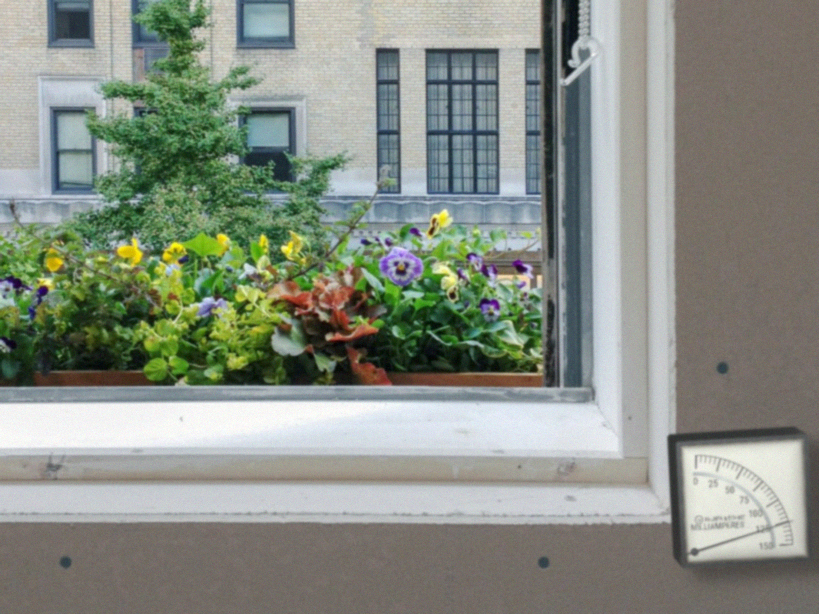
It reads 125; mA
